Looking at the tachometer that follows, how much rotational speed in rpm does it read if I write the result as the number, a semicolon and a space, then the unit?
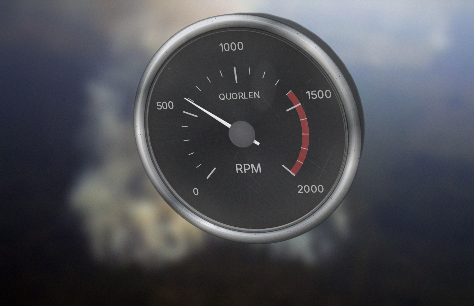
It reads 600; rpm
